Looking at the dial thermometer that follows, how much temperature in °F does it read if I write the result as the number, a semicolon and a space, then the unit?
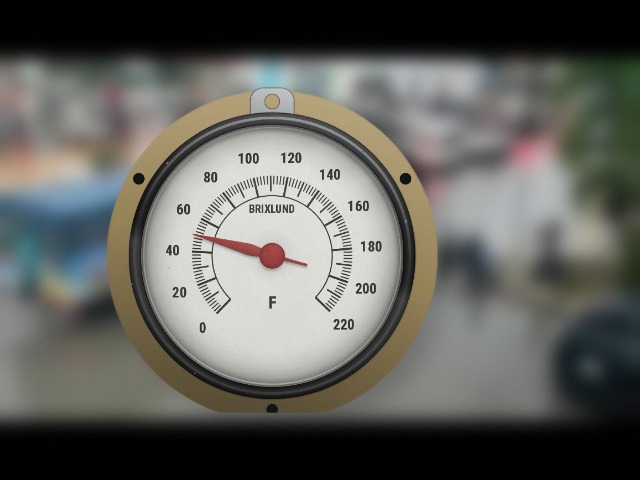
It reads 50; °F
